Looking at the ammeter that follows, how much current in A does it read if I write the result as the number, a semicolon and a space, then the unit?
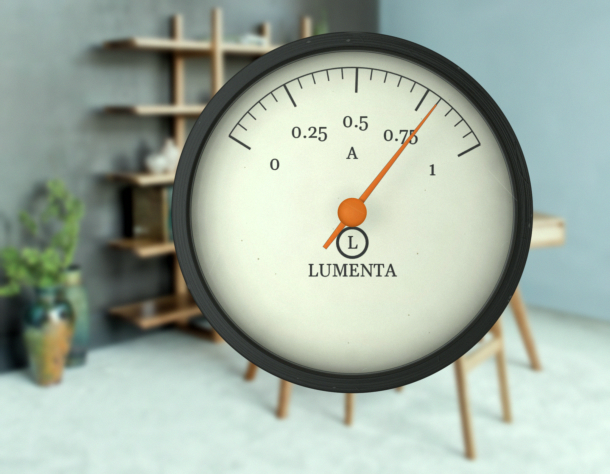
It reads 0.8; A
